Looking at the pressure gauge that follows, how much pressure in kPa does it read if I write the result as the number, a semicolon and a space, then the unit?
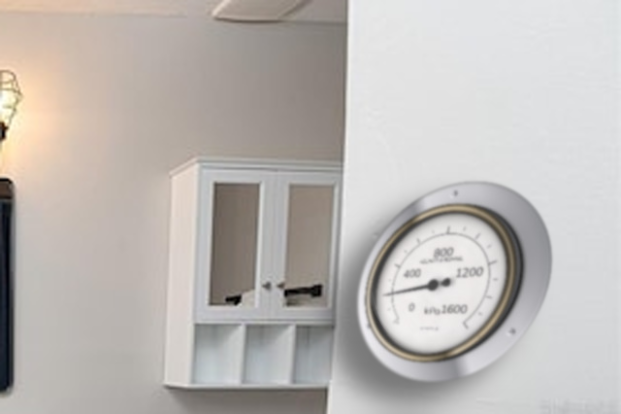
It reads 200; kPa
